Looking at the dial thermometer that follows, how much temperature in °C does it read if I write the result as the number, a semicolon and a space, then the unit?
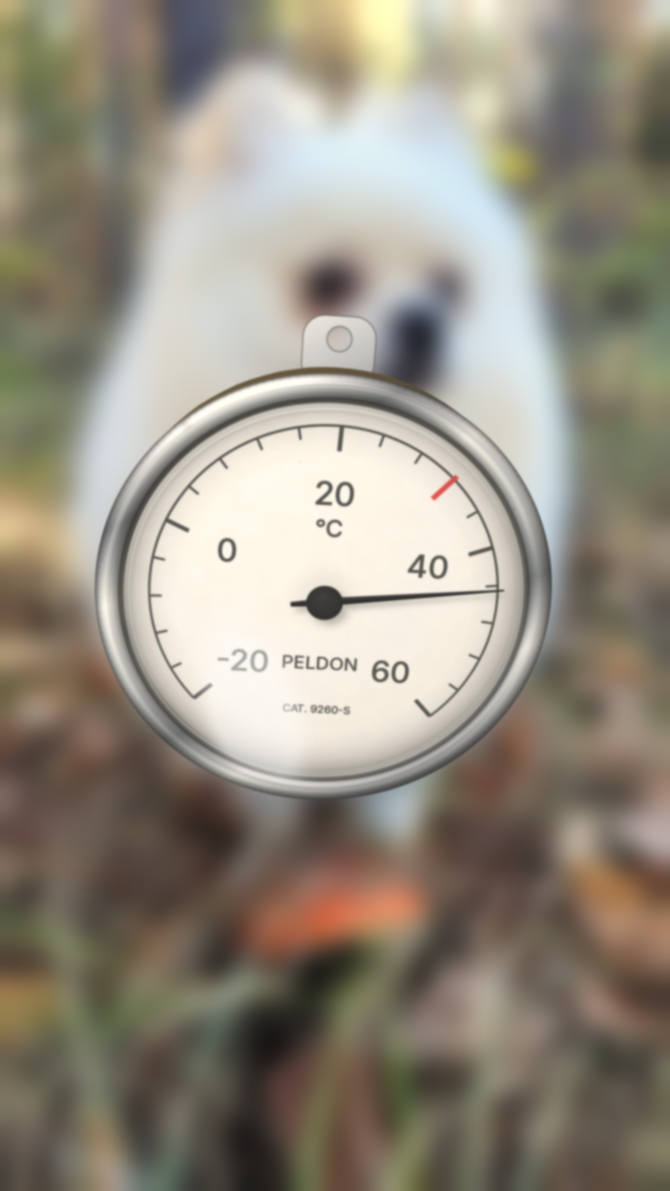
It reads 44; °C
